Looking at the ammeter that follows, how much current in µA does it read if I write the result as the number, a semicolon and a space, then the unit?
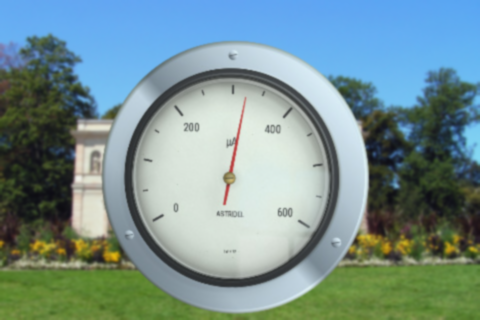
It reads 325; µA
